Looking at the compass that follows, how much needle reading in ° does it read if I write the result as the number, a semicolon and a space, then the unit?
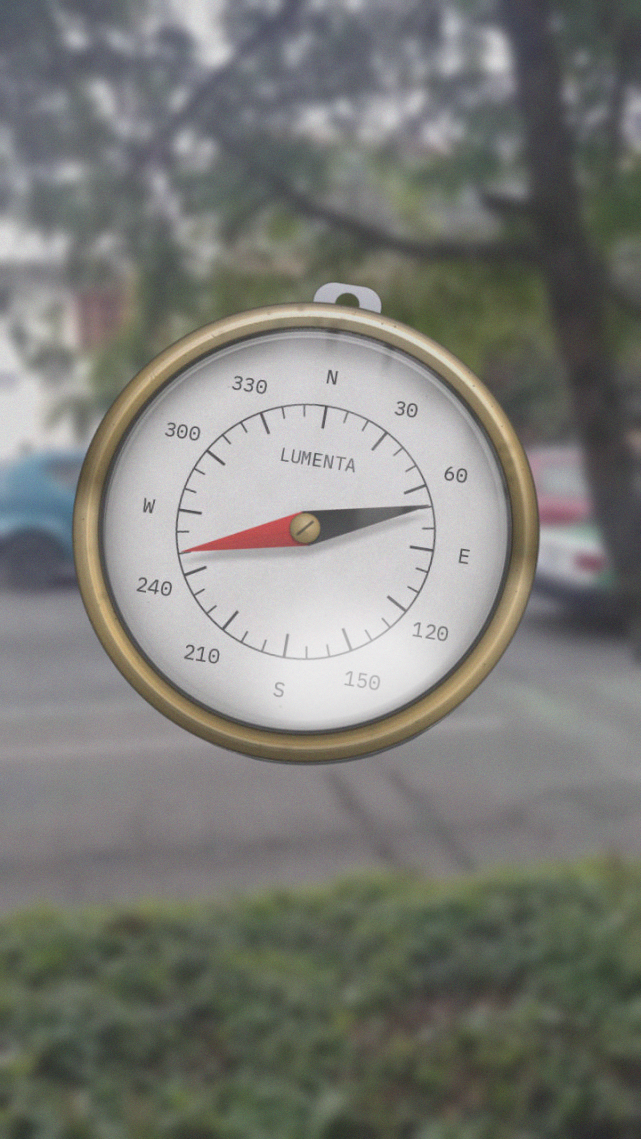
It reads 250; °
